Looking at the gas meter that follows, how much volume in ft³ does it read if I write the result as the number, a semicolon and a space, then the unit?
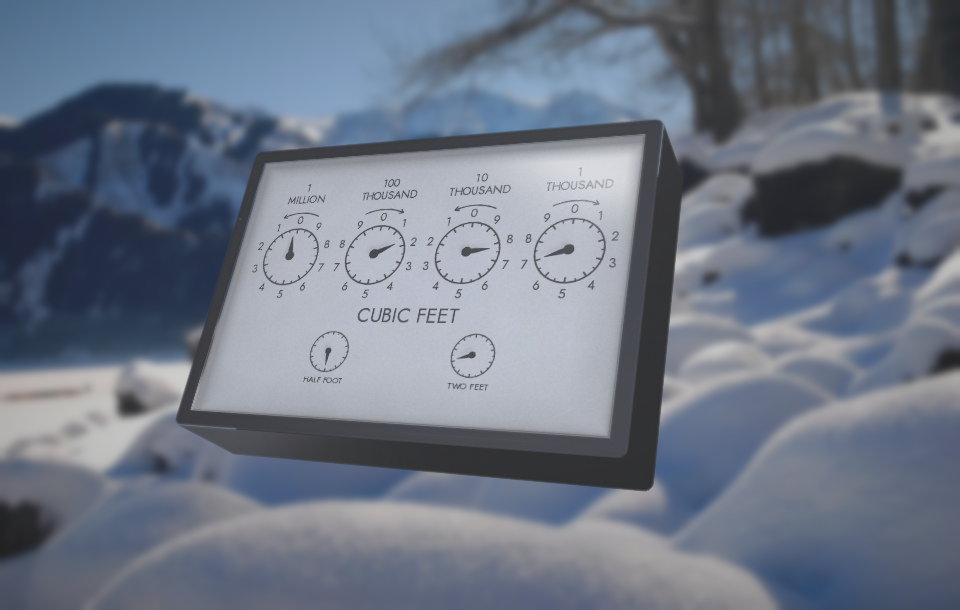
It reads 17700; ft³
